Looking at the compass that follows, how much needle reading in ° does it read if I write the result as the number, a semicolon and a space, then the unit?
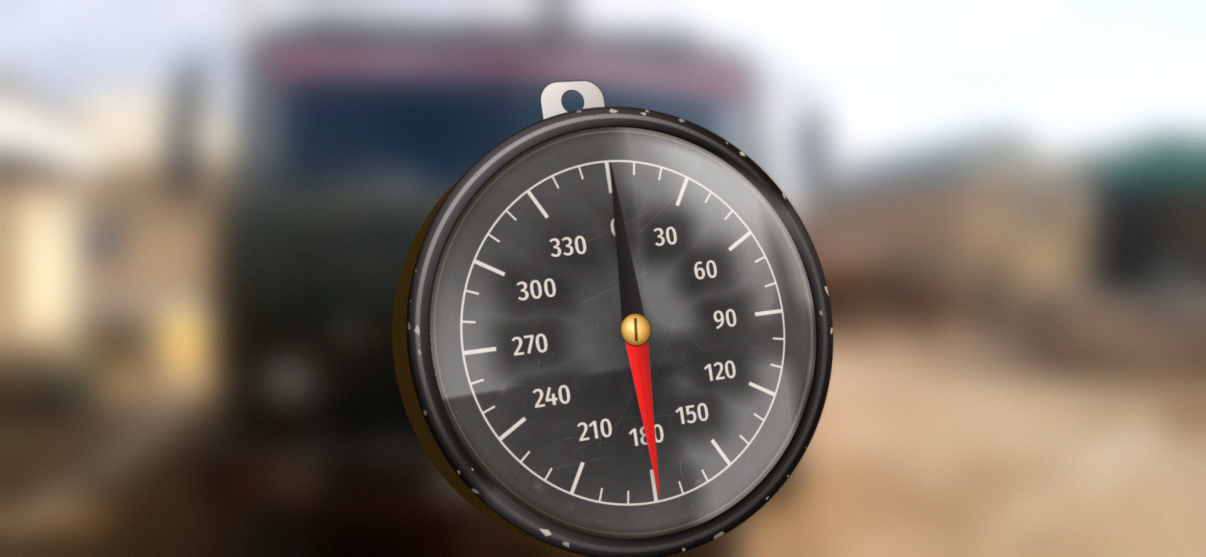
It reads 180; °
